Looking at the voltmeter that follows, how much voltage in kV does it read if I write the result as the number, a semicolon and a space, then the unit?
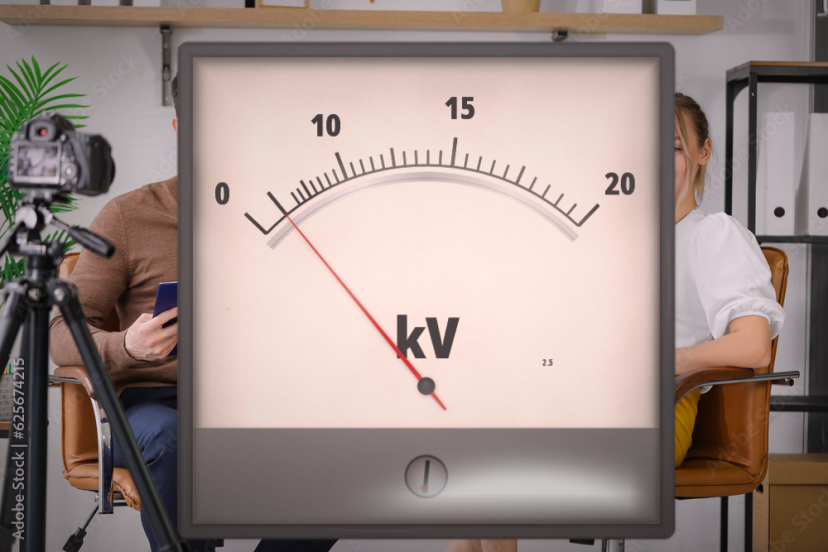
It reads 5; kV
